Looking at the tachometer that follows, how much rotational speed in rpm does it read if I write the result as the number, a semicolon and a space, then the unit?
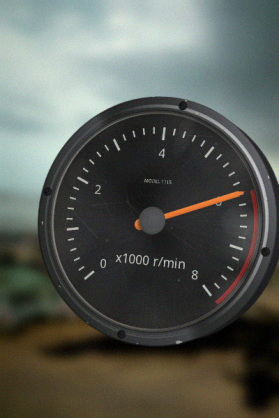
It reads 6000; rpm
